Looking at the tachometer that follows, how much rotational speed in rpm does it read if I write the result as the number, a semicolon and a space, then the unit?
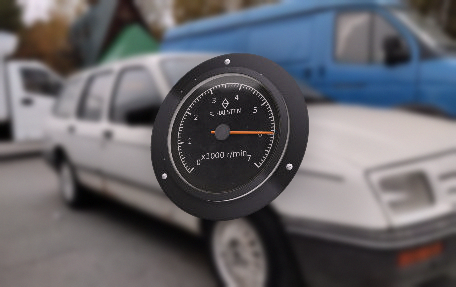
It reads 6000; rpm
